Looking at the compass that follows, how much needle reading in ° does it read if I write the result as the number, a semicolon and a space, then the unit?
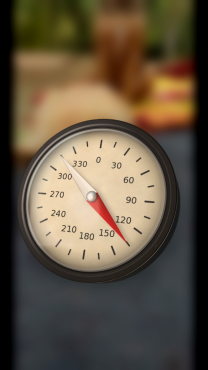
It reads 135; °
